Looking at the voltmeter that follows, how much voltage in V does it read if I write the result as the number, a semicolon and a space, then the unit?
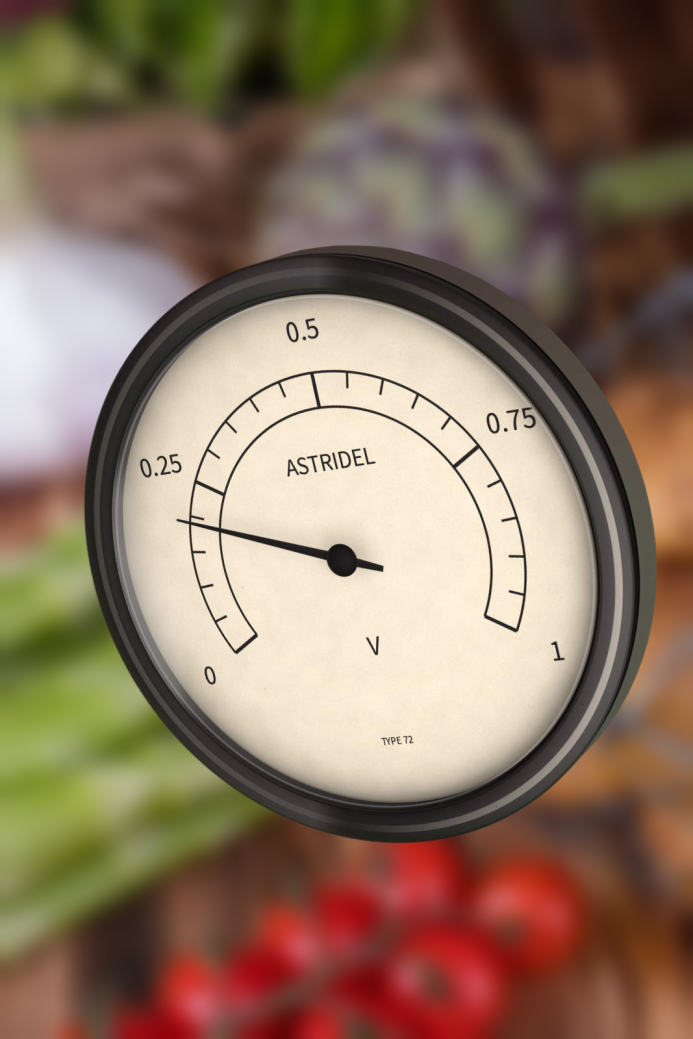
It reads 0.2; V
